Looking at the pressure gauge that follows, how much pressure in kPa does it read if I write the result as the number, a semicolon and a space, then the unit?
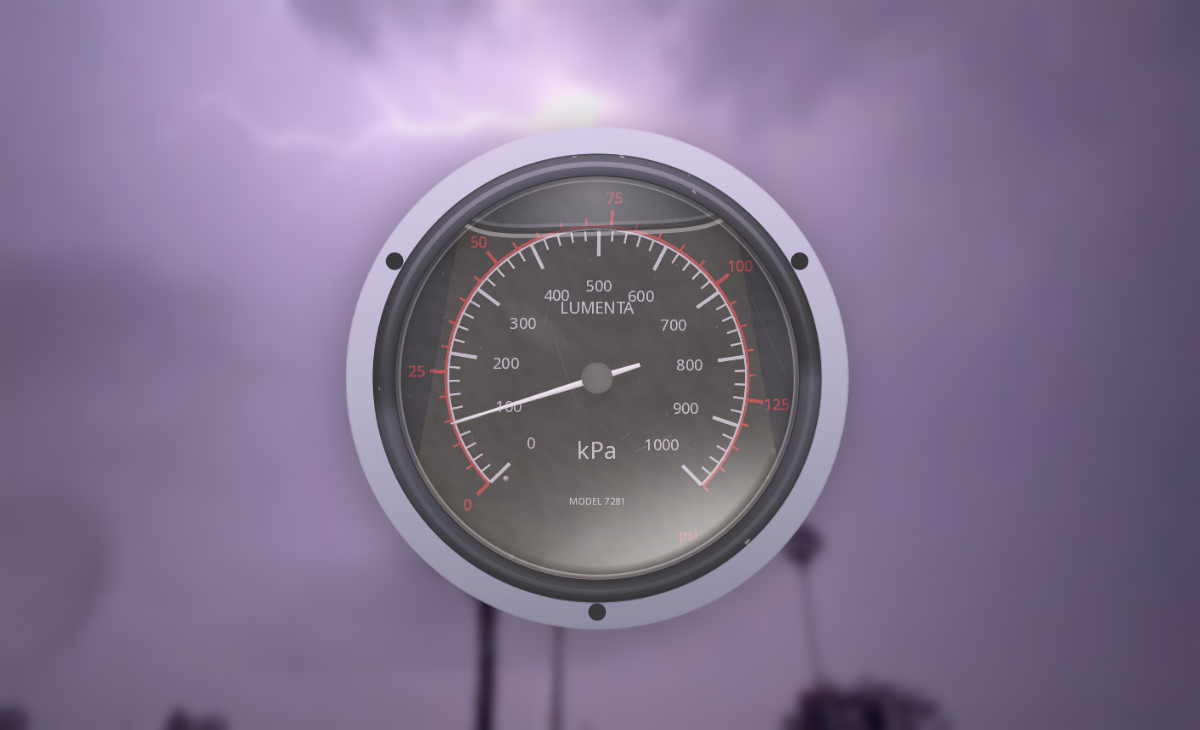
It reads 100; kPa
